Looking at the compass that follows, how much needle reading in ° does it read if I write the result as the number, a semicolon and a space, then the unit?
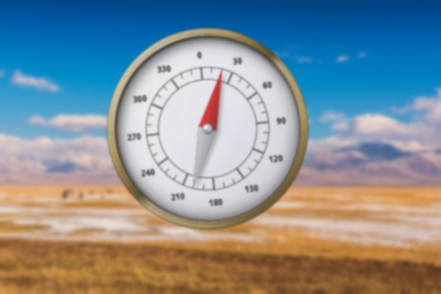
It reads 20; °
